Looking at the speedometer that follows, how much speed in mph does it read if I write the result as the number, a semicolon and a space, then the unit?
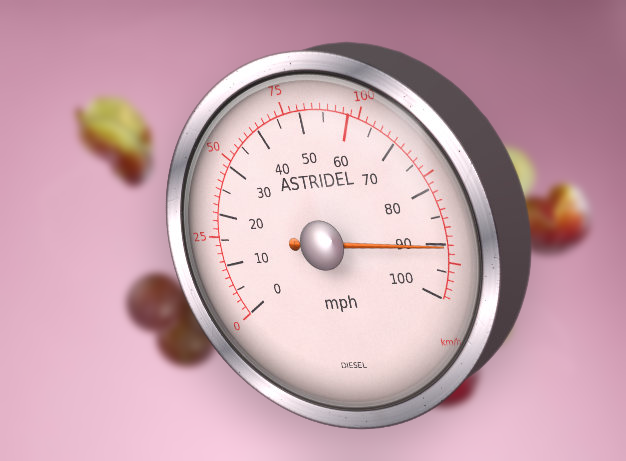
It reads 90; mph
